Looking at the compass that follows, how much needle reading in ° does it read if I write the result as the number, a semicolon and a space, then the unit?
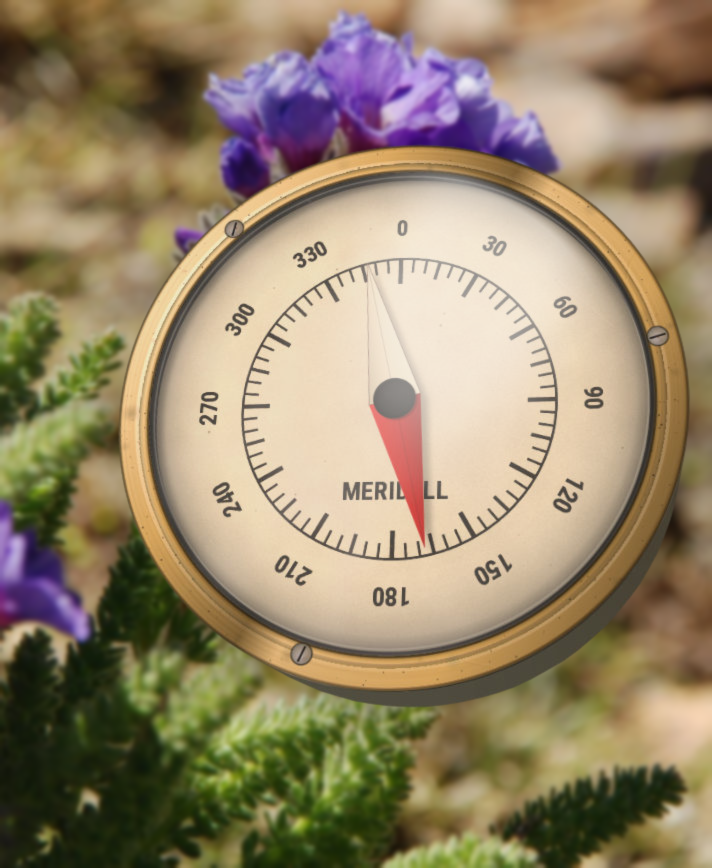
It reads 167.5; °
